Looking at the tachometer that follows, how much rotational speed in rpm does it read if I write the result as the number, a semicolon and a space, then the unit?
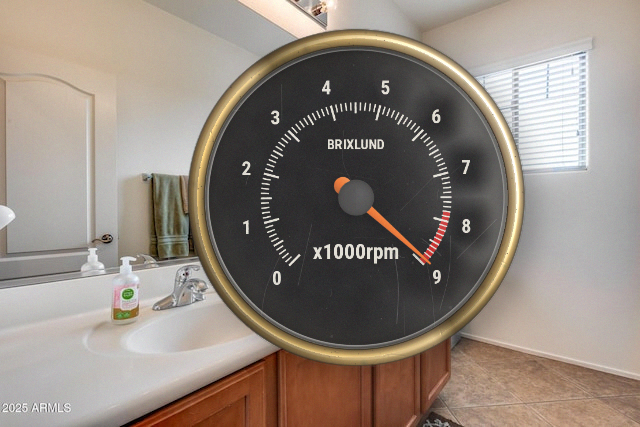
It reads 8900; rpm
